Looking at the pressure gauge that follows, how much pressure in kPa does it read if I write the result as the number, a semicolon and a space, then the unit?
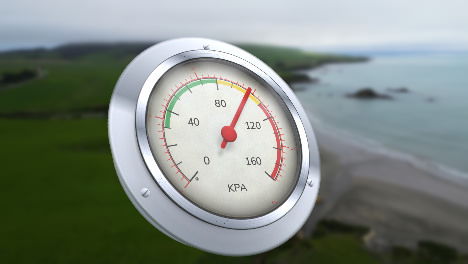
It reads 100; kPa
